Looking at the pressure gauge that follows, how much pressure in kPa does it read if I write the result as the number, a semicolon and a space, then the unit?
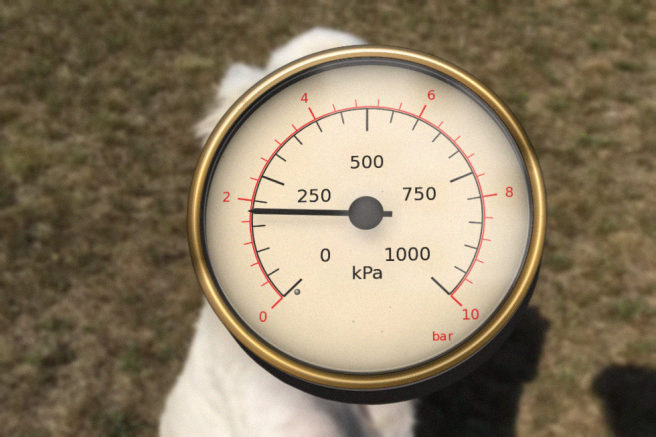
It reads 175; kPa
